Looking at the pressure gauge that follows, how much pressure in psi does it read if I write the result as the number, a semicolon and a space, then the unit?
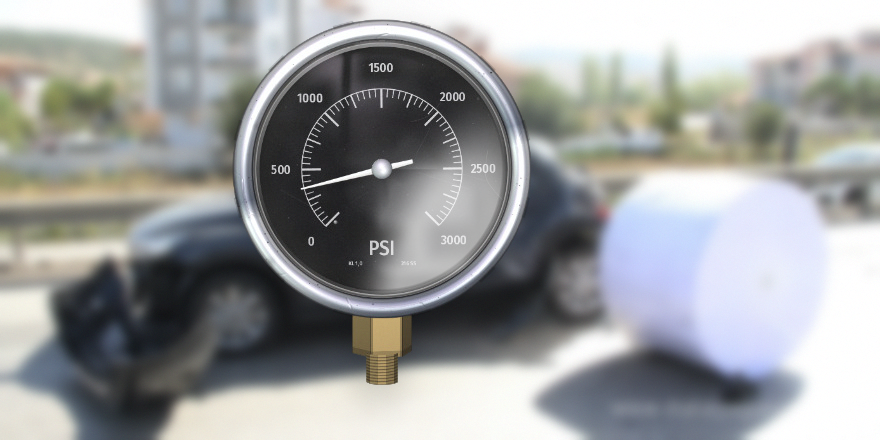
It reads 350; psi
